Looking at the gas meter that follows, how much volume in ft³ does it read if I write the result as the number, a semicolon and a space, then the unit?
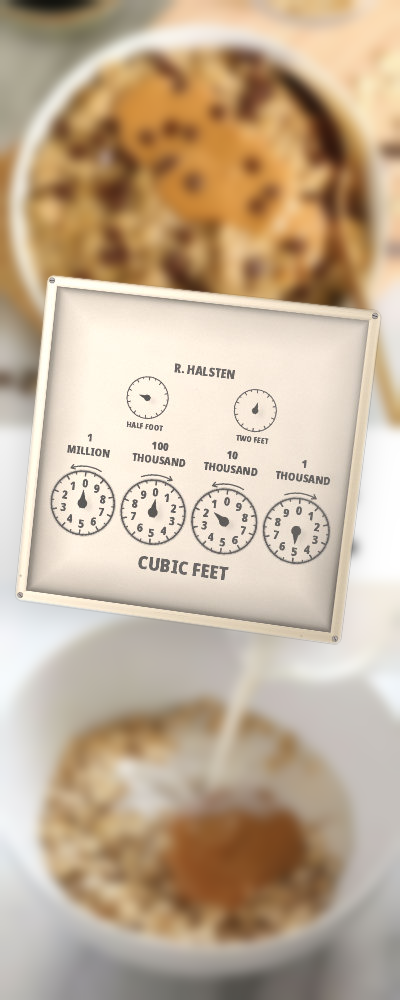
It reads 1500; ft³
